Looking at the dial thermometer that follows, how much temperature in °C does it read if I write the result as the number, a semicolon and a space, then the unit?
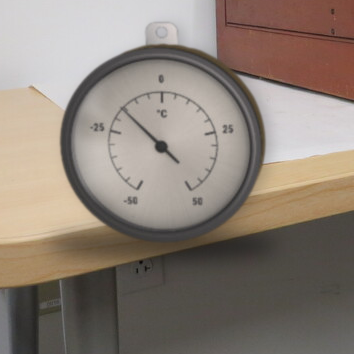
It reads -15; °C
